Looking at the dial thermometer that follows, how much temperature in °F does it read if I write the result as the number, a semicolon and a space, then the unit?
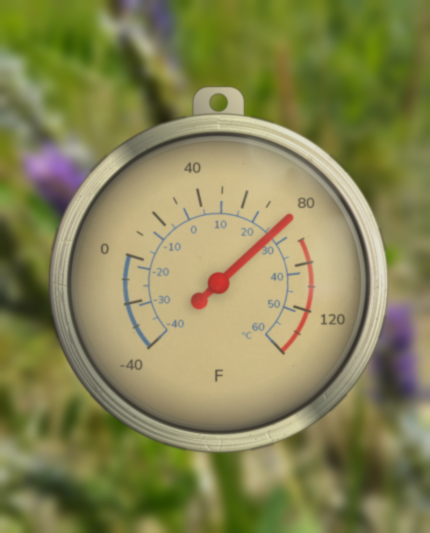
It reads 80; °F
